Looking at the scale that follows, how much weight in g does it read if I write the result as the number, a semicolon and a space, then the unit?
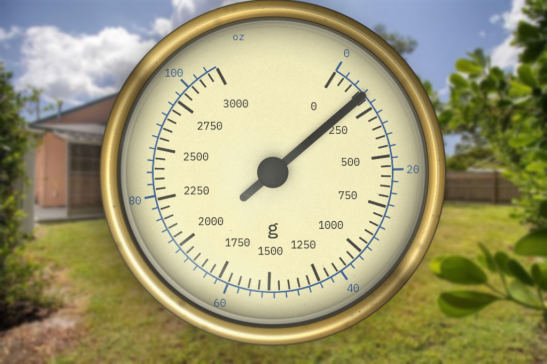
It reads 175; g
